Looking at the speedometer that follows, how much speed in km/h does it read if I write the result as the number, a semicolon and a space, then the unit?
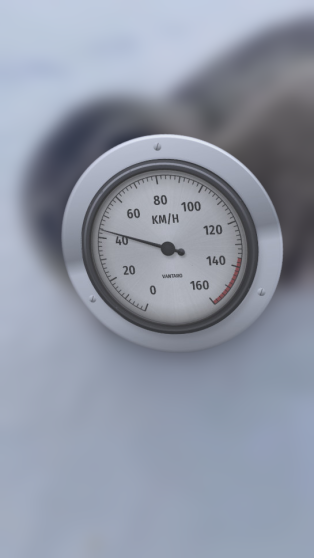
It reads 44; km/h
